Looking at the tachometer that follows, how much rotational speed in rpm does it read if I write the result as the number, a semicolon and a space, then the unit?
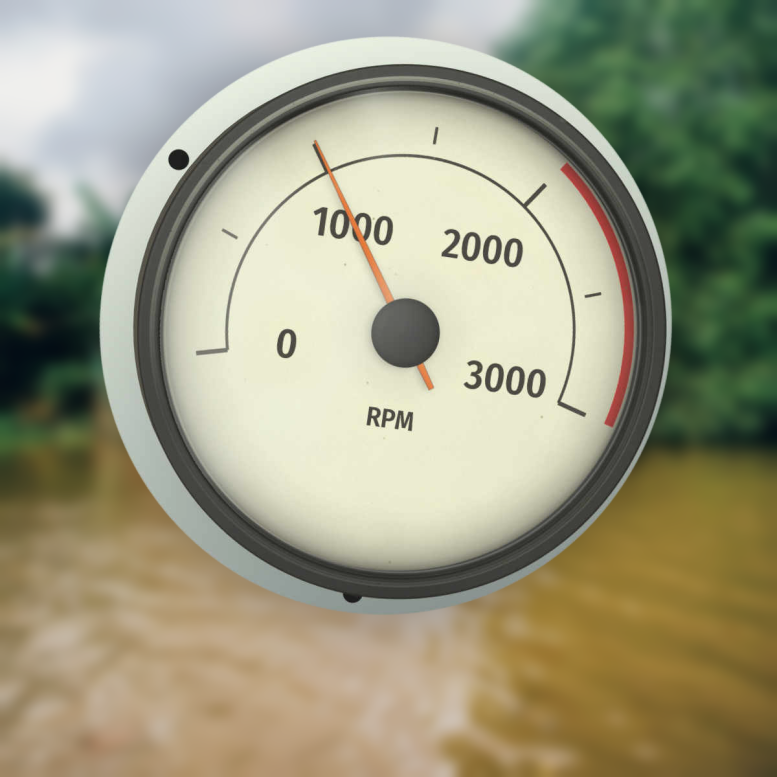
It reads 1000; rpm
